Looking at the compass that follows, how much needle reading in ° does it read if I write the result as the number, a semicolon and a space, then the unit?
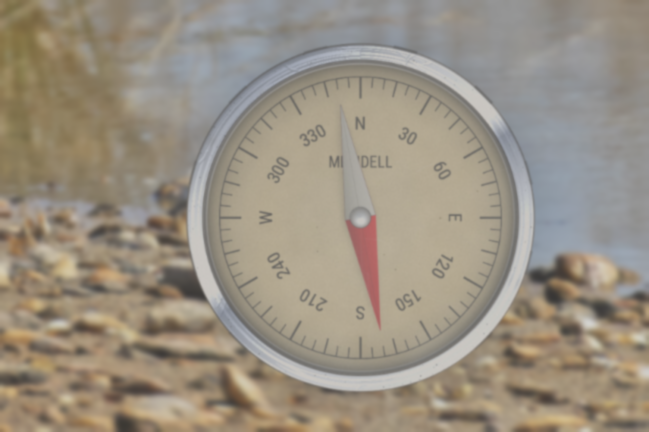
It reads 170; °
